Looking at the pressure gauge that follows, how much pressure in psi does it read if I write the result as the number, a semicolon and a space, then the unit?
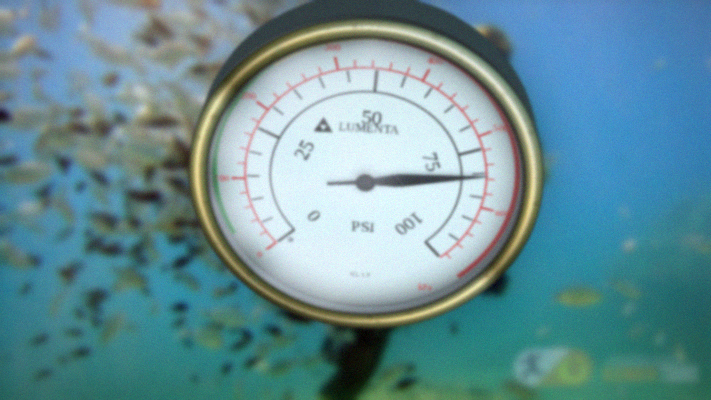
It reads 80; psi
